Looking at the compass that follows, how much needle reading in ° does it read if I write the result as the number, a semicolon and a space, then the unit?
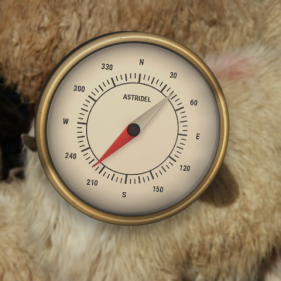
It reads 220; °
